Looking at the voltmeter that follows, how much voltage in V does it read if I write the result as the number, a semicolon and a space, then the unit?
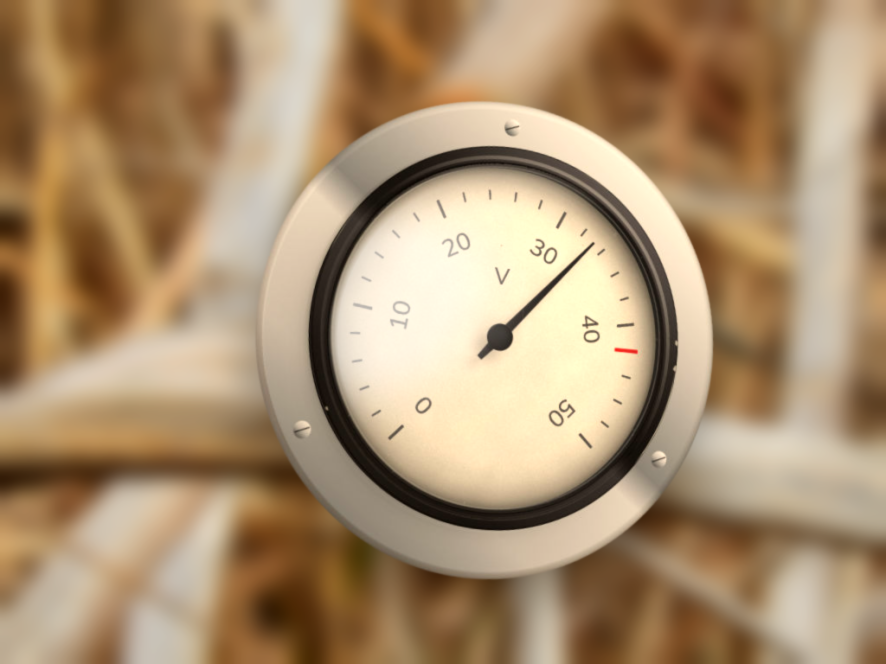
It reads 33; V
